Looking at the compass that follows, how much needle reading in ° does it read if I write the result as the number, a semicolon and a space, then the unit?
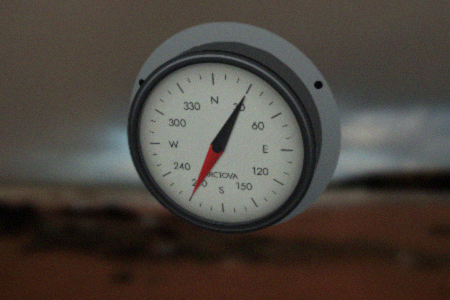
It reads 210; °
